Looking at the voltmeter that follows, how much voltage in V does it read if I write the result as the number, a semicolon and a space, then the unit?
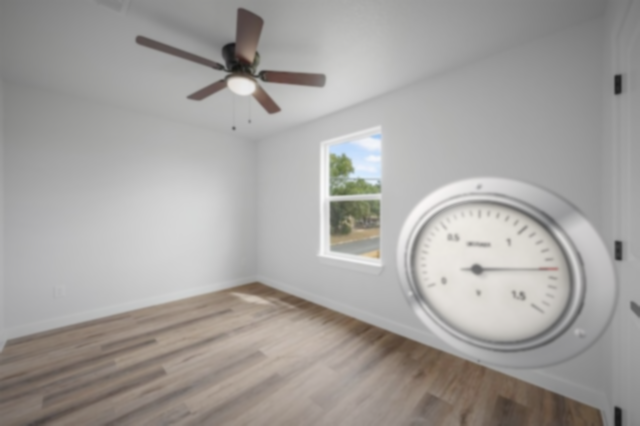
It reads 1.25; V
